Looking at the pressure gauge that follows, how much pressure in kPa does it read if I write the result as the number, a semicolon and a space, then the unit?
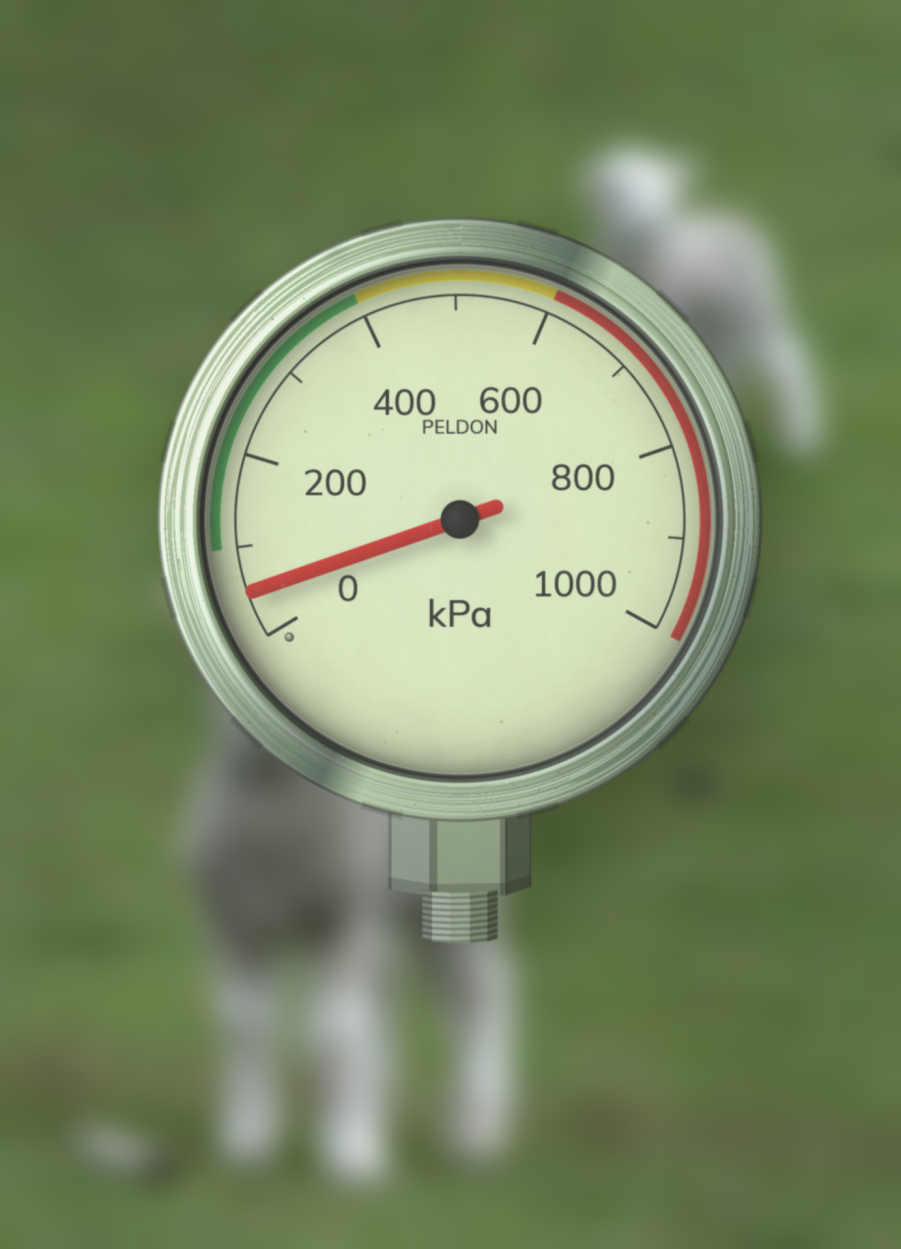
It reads 50; kPa
